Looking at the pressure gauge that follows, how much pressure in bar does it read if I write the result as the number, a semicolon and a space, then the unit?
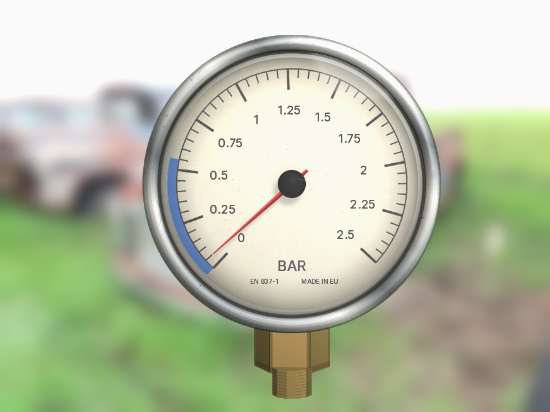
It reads 0.05; bar
